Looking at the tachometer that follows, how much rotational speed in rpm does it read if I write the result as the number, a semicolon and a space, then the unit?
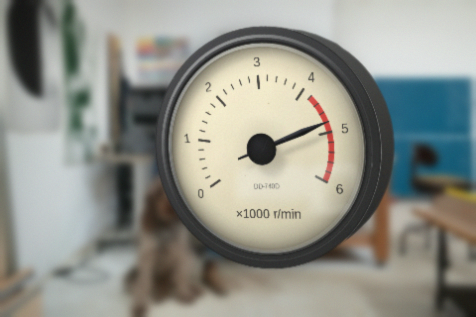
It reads 4800; rpm
